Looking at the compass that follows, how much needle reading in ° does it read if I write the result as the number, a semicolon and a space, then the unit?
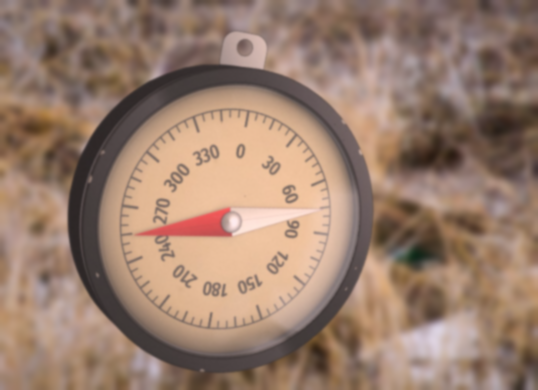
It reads 255; °
